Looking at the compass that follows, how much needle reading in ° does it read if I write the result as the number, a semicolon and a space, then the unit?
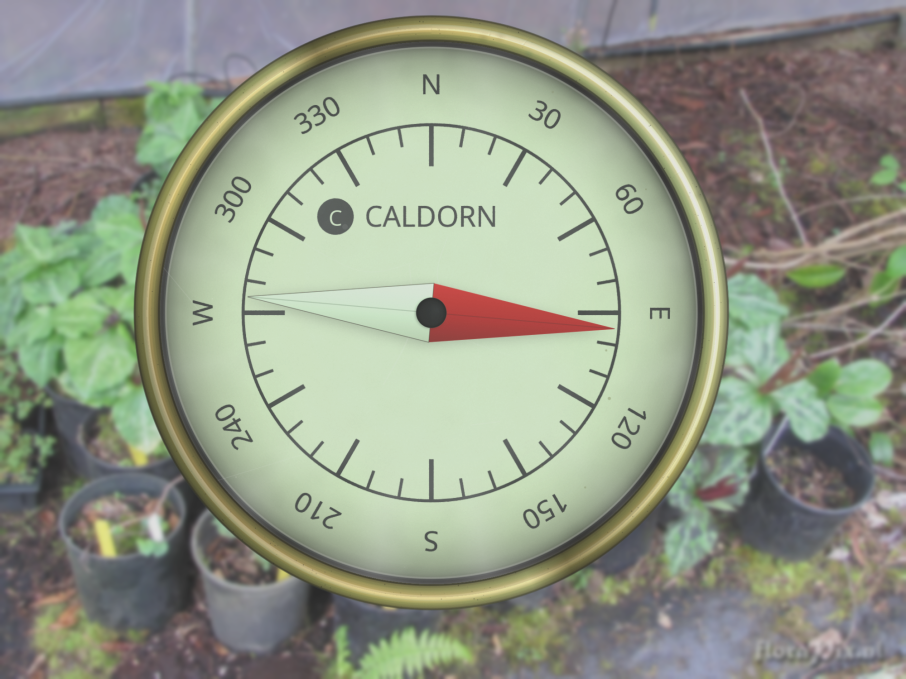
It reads 95; °
